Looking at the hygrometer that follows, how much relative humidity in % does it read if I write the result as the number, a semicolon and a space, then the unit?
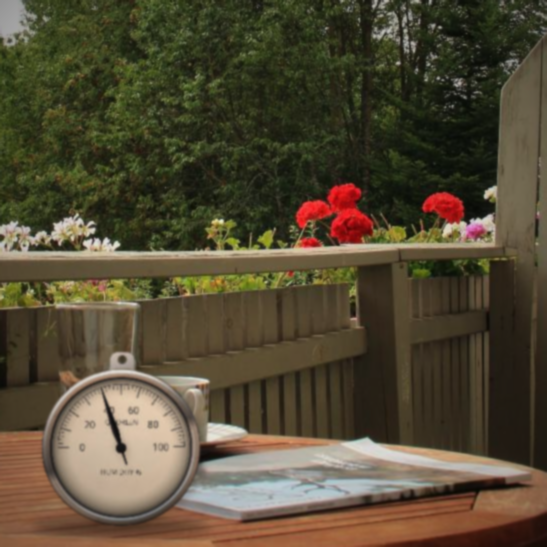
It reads 40; %
